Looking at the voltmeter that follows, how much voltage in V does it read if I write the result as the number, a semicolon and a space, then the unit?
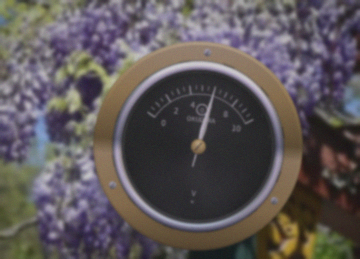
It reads 6; V
